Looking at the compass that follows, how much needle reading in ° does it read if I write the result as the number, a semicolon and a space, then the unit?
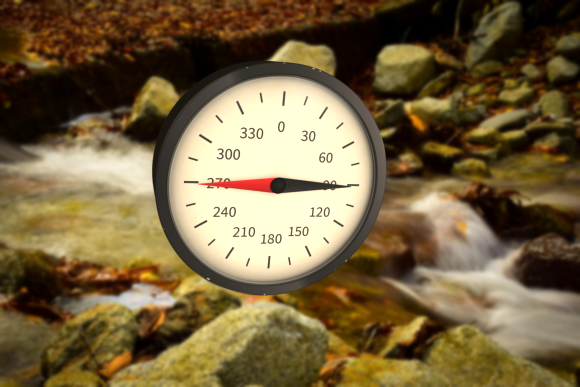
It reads 270; °
